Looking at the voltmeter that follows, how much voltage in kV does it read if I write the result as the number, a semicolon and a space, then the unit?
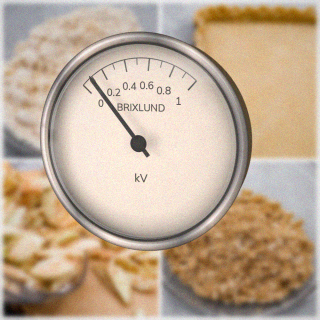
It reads 0.1; kV
